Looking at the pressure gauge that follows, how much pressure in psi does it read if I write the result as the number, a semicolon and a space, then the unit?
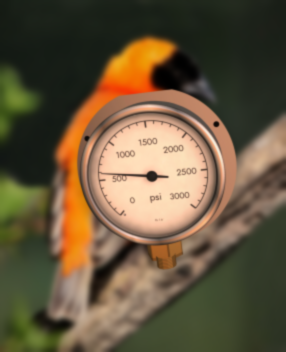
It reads 600; psi
